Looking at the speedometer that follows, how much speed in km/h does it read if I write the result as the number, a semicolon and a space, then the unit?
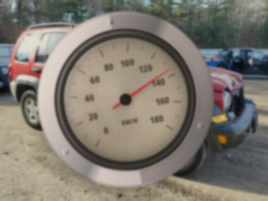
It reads 135; km/h
